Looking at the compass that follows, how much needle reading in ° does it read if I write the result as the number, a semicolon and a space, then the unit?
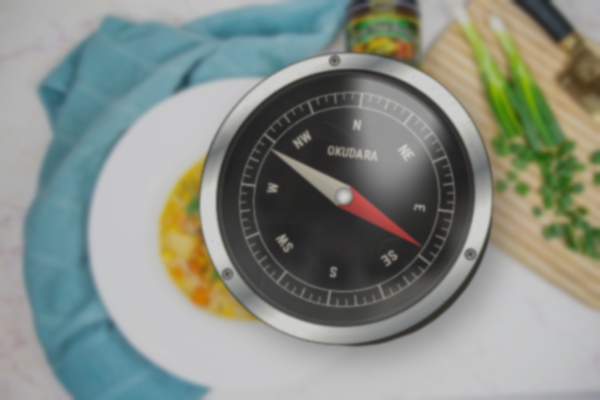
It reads 115; °
